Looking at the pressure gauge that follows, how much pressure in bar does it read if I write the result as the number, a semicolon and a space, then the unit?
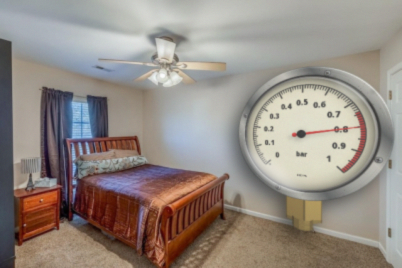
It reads 0.8; bar
